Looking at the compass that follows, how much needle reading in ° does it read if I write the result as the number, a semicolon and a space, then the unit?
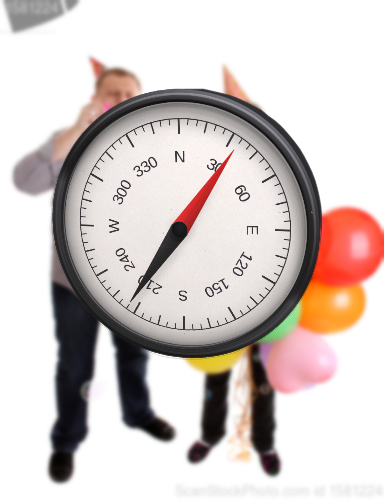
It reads 35; °
